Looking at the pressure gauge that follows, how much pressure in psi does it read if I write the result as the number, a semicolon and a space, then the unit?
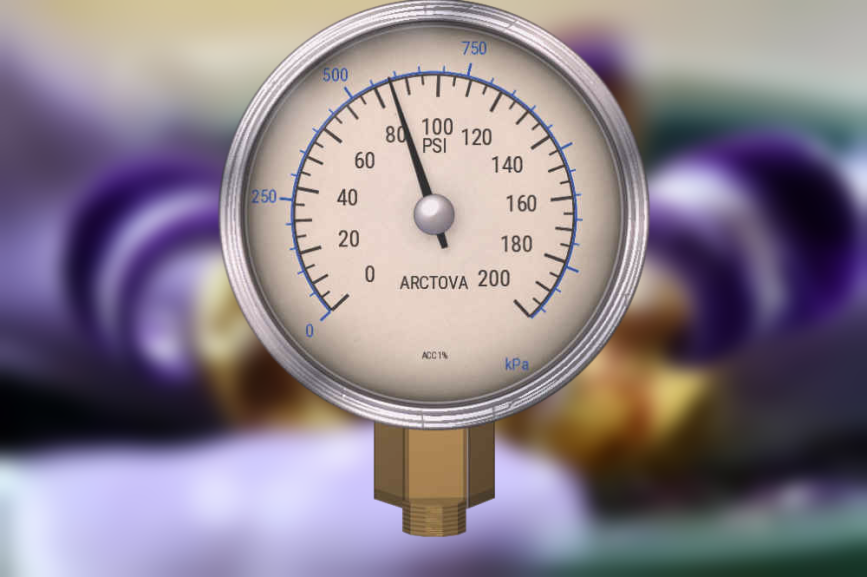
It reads 85; psi
